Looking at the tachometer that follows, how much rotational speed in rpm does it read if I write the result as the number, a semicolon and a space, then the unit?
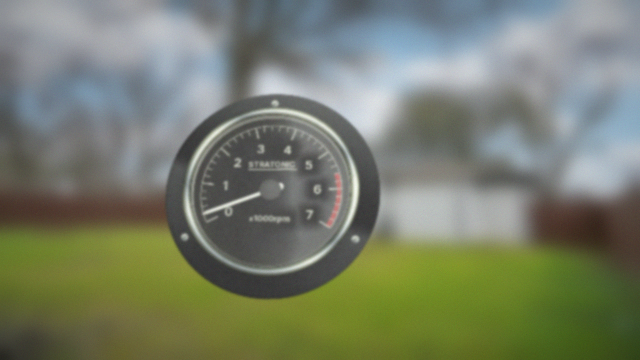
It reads 200; rpm
